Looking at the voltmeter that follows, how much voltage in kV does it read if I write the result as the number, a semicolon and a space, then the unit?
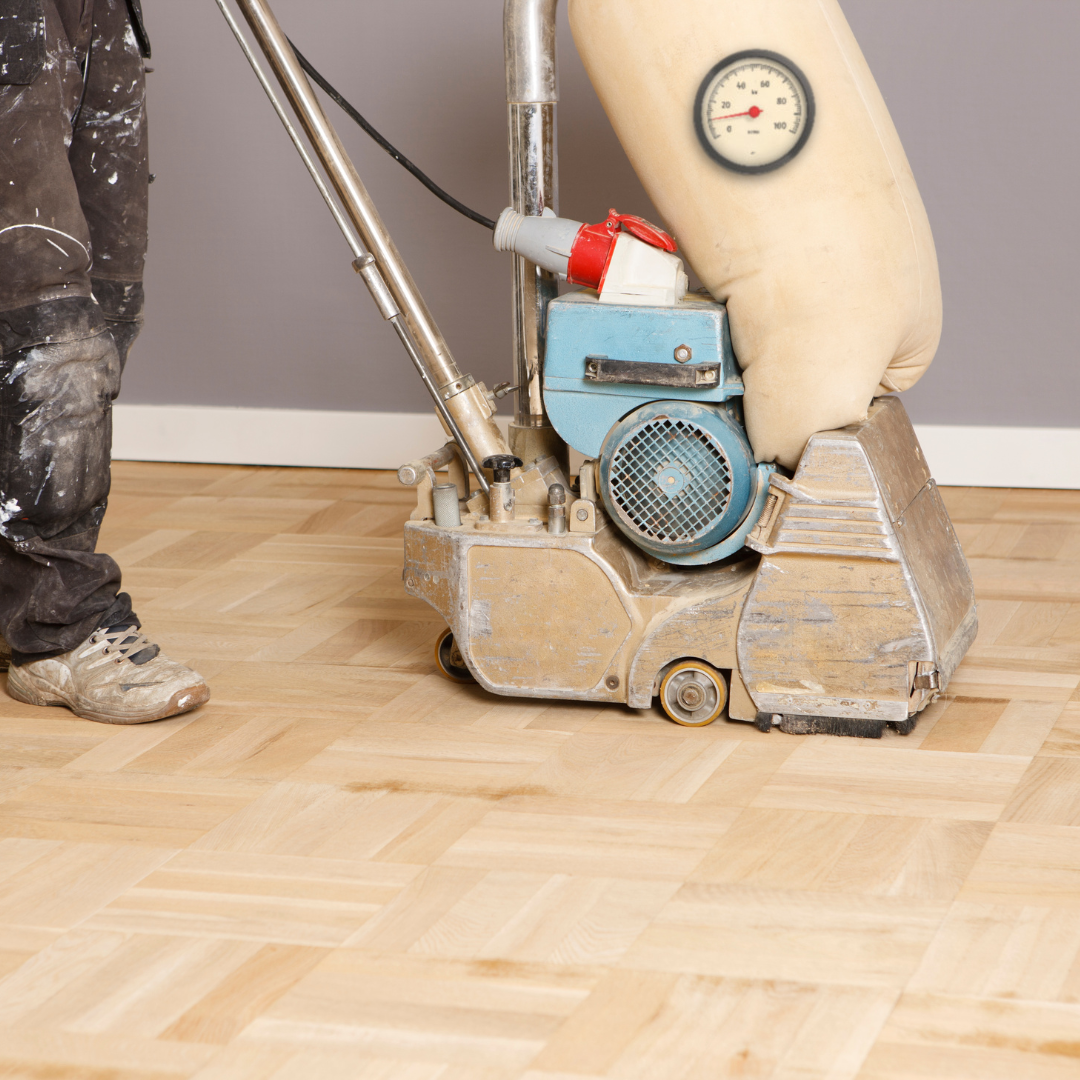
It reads 10; kV
